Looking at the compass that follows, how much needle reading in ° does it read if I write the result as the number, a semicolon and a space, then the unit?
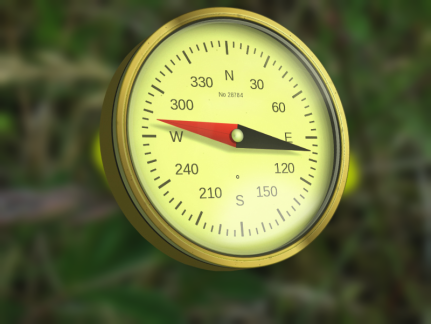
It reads 280; °
